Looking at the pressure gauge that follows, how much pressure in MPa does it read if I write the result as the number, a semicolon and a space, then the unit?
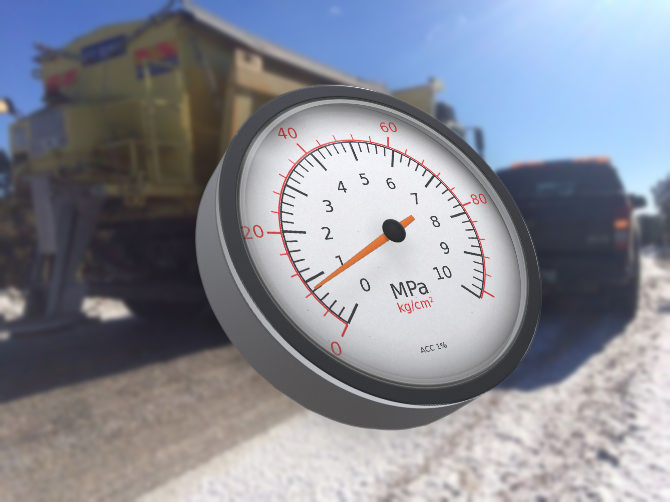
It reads 0.8; MPa
